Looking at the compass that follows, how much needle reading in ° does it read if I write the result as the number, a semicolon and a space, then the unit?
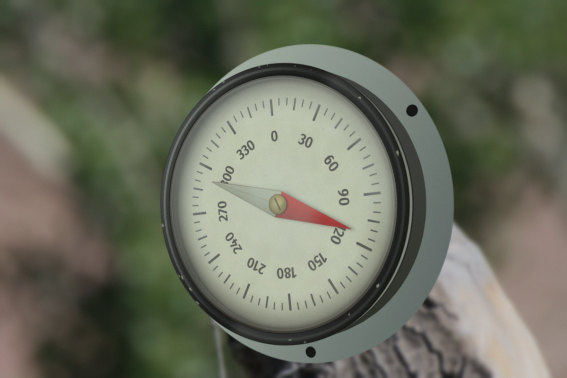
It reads 112.5; °
